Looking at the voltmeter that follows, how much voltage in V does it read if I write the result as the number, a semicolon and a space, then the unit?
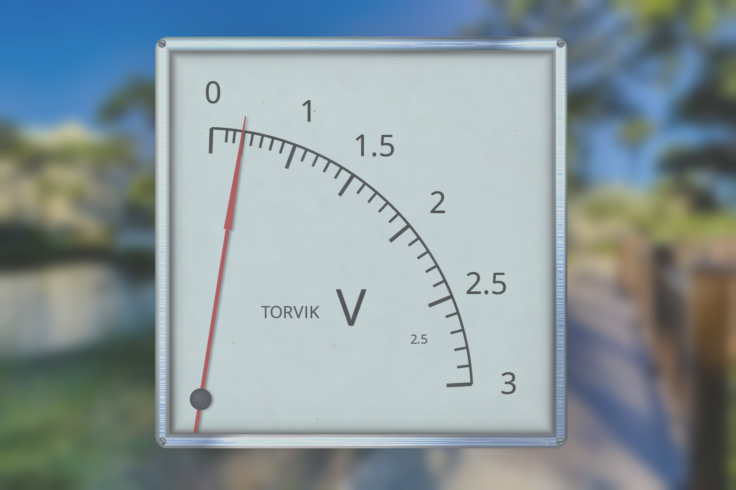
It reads 0.5; V
